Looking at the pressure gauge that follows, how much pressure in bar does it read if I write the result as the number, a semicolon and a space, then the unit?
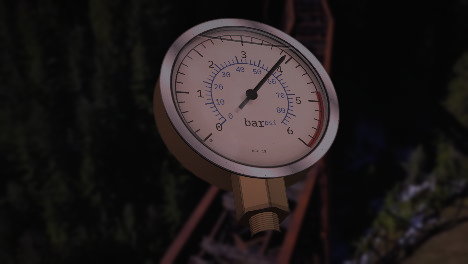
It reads 3.9; bar
